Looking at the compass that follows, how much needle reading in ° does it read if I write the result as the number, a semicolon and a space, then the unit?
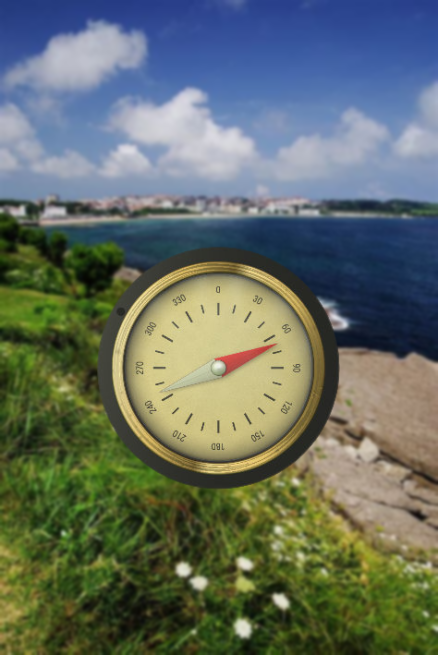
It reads 67.5; °
